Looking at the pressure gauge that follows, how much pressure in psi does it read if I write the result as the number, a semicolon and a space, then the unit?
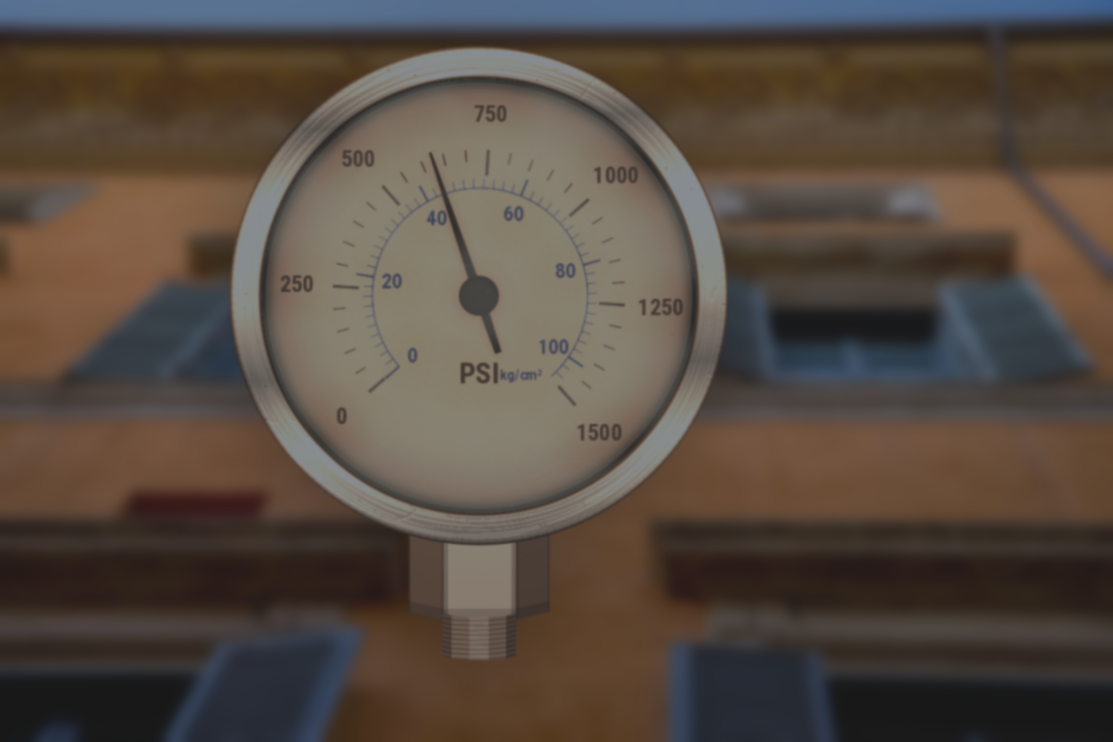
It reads 625; psi
